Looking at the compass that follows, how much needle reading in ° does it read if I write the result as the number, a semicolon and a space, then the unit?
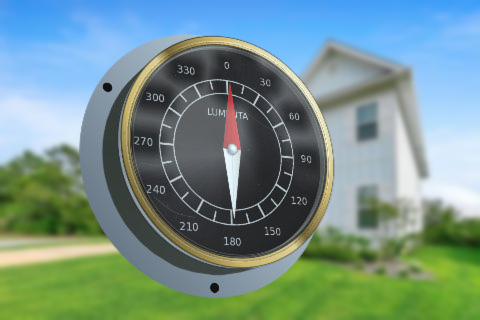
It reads 0; °
